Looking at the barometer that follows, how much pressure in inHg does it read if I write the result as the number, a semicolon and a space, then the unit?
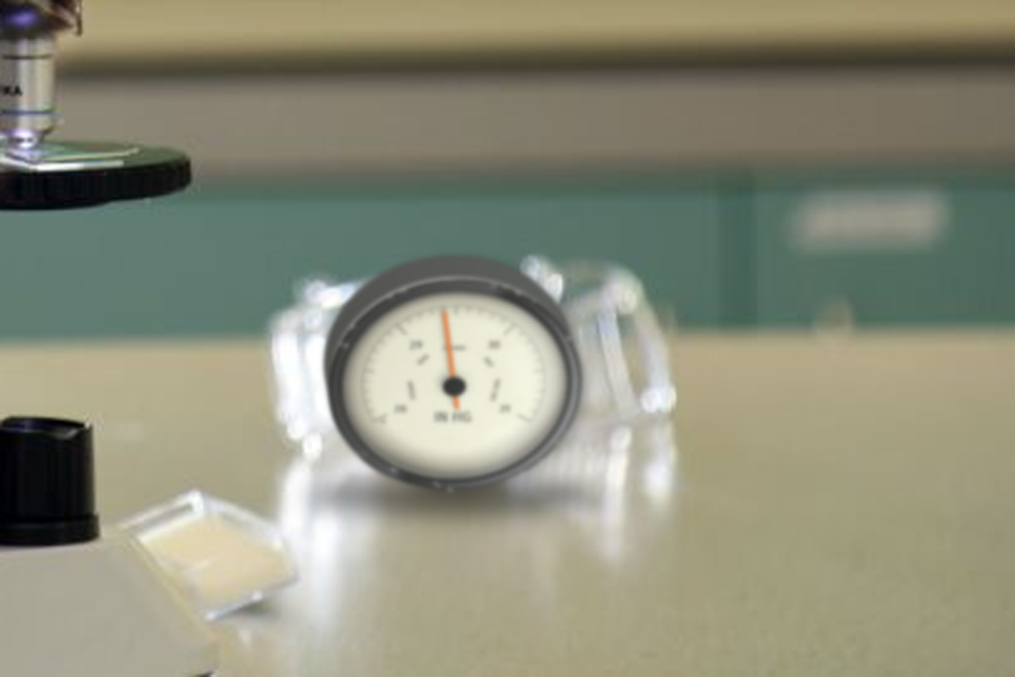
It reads 29.4; inHg
